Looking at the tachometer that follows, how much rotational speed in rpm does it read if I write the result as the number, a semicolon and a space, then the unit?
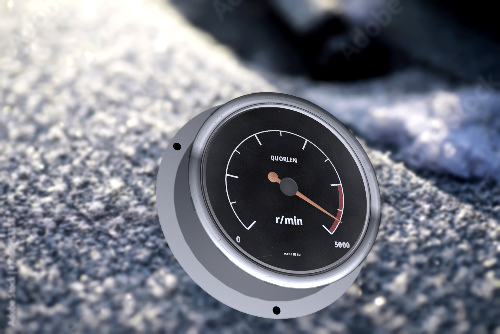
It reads 4750; rpm
